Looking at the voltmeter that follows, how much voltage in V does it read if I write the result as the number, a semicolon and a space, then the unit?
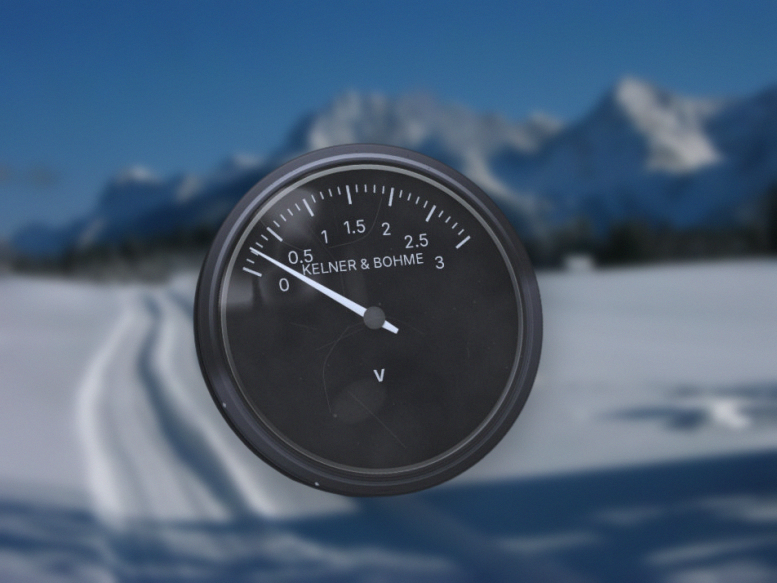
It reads 0.2; V
